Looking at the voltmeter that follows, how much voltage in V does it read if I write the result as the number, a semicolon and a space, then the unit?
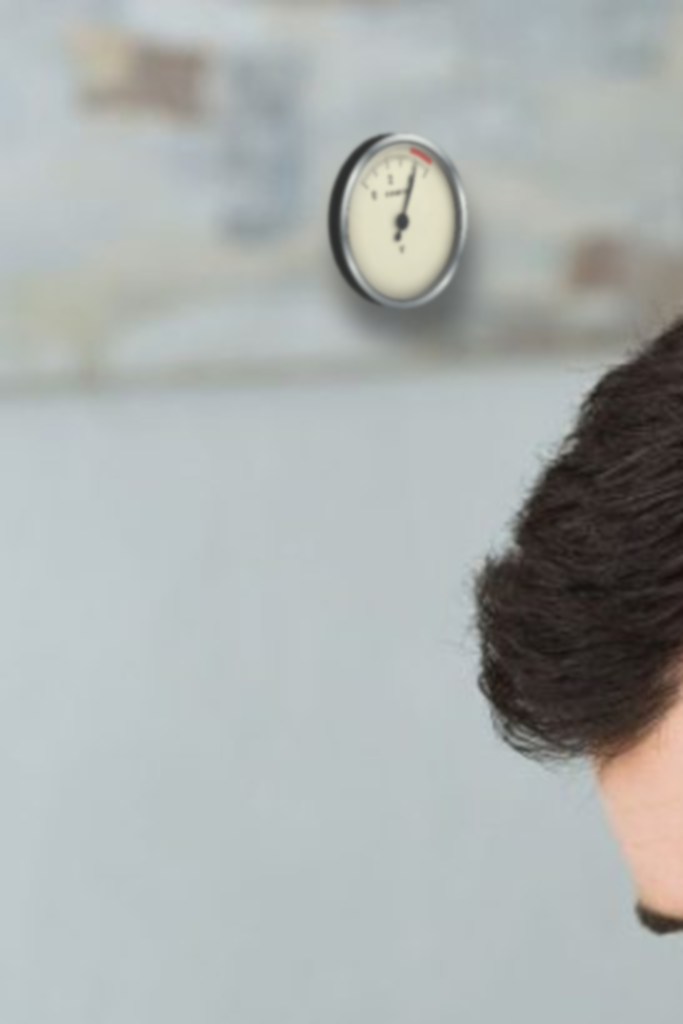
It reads 4; V
